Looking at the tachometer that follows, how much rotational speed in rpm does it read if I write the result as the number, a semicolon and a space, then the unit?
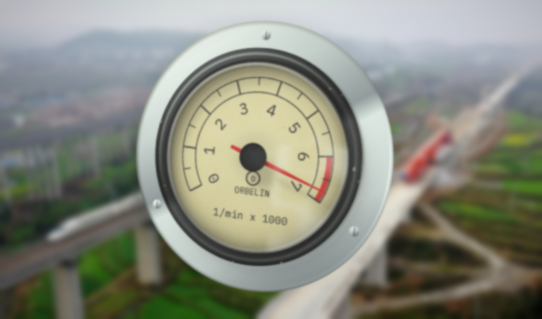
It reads 6750; rpm
